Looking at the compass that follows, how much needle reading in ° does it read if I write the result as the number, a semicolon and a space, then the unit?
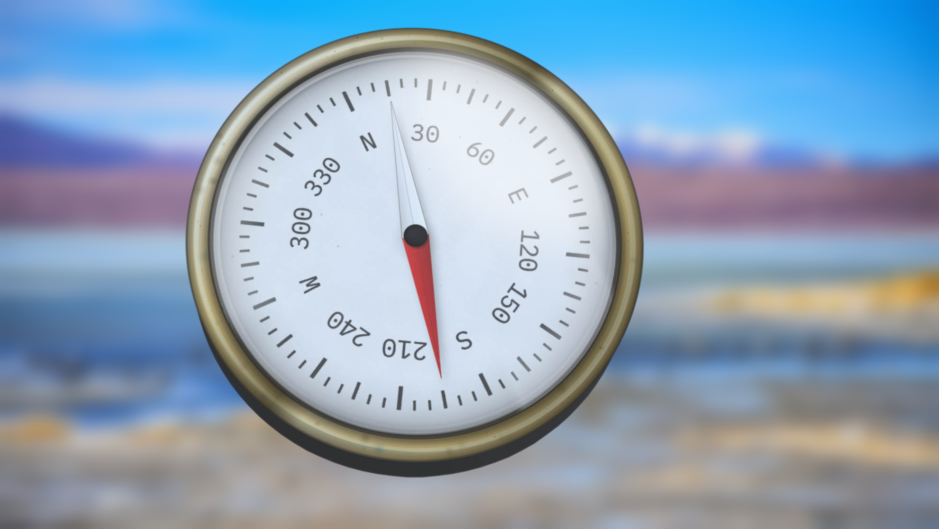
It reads 195; °
